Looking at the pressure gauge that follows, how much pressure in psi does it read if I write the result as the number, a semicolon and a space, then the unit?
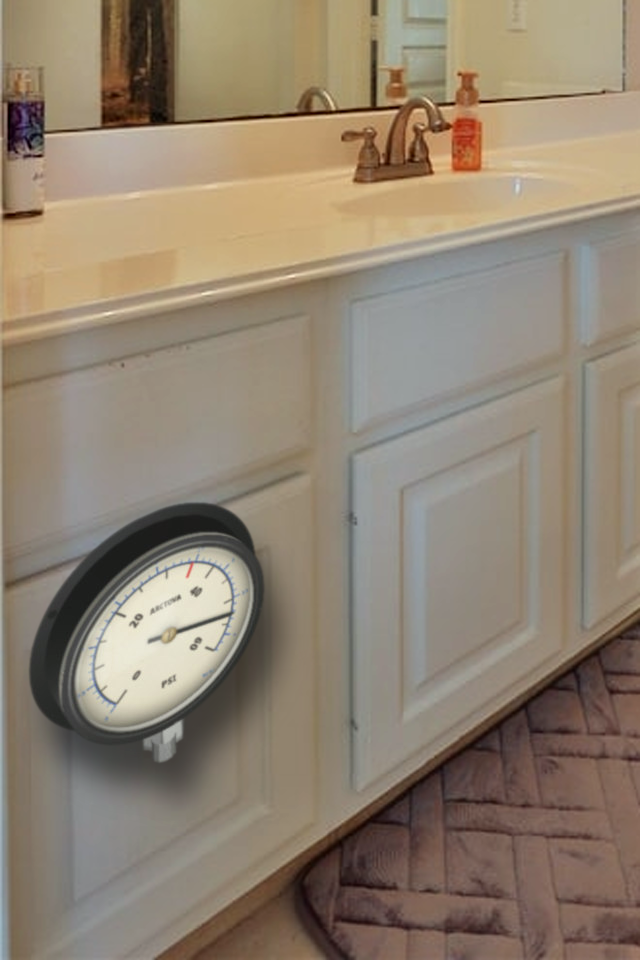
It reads 52.5; psi
